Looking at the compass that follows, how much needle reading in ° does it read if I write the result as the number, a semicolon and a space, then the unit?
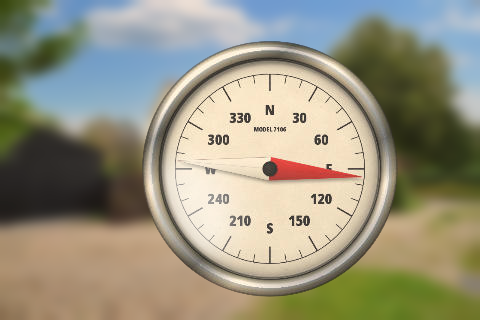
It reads 95; °
